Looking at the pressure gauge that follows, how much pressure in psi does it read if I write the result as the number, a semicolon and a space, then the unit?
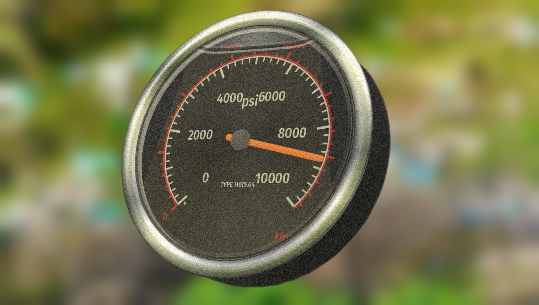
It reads 8800; psi
